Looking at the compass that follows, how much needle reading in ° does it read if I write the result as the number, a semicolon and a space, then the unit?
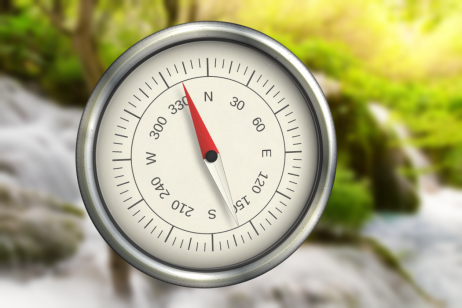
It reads 340; °
